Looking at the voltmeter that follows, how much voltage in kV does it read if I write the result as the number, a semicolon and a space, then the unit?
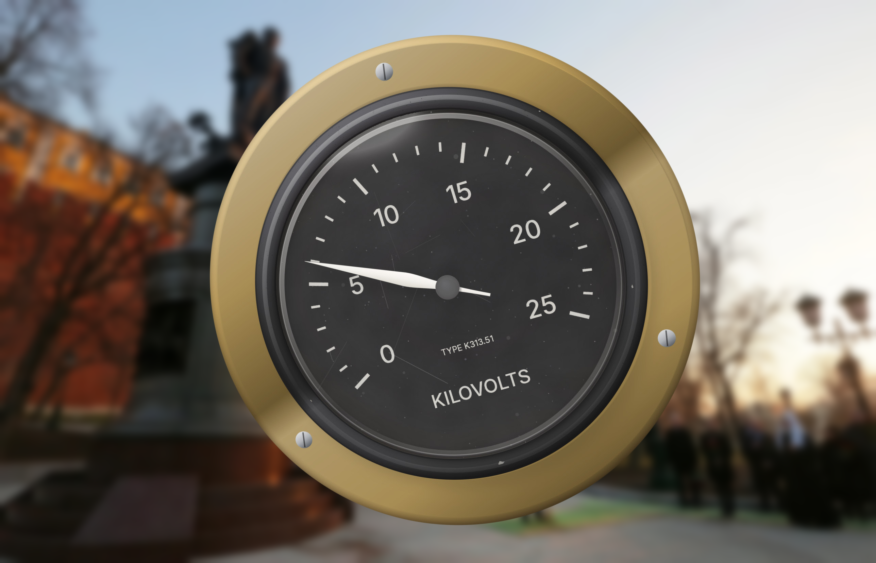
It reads 6; kV
